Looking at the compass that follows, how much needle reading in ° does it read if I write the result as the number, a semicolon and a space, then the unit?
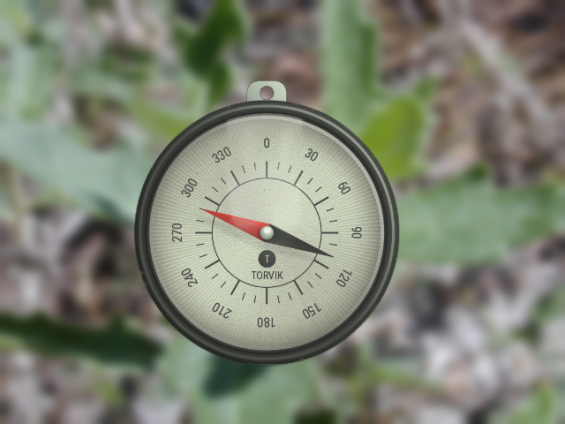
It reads 290; °
